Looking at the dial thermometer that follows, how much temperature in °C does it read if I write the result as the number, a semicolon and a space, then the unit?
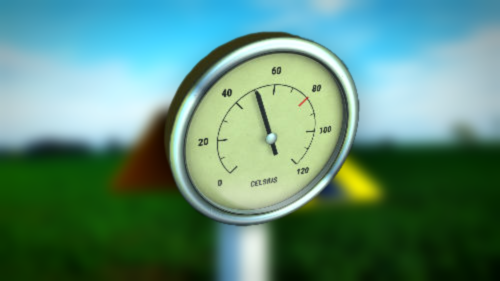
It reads 50; °C
